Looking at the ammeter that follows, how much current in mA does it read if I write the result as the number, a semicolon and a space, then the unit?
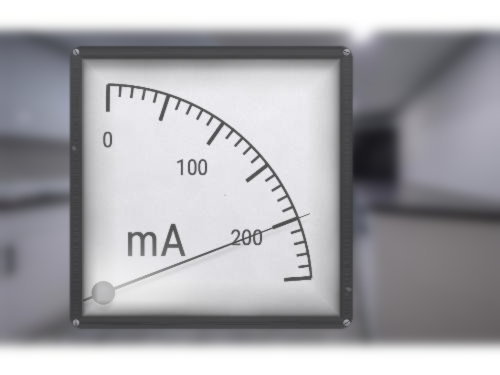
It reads 200; mA
